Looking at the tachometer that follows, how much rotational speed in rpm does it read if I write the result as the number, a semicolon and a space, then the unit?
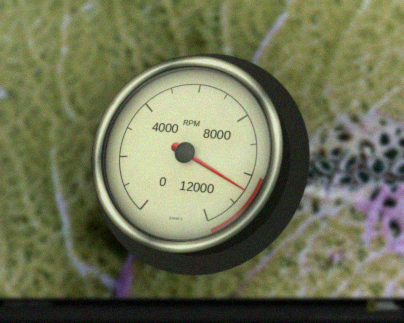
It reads 10500; rpm
